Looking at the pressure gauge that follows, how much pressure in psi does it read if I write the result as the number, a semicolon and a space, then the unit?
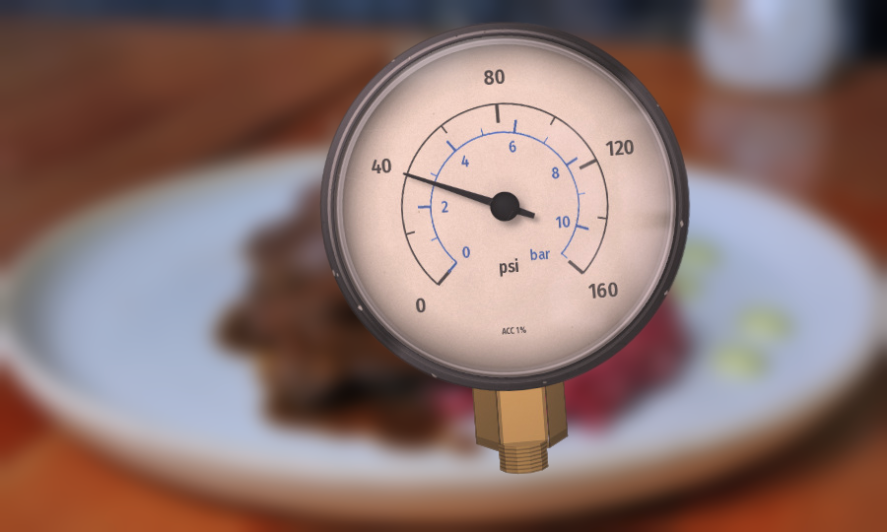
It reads 40; psi
